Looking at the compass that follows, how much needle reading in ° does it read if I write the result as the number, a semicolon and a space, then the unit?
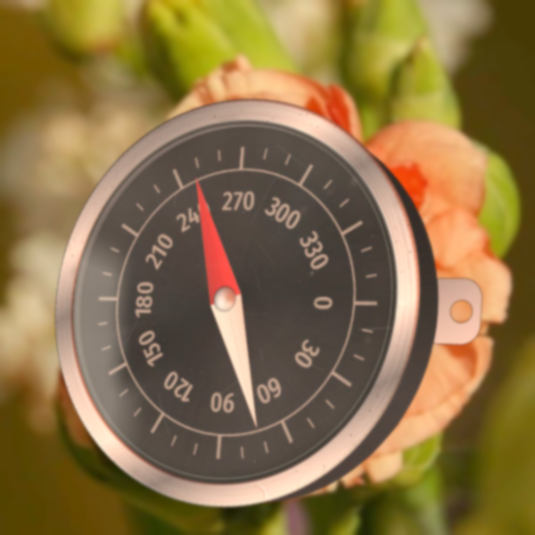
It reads 250; °
